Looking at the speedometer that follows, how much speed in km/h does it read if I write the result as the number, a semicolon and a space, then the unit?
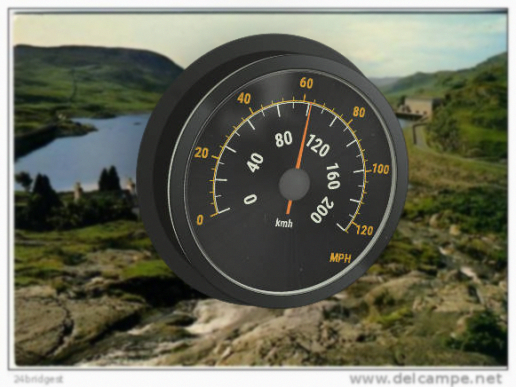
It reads 100; km/h
